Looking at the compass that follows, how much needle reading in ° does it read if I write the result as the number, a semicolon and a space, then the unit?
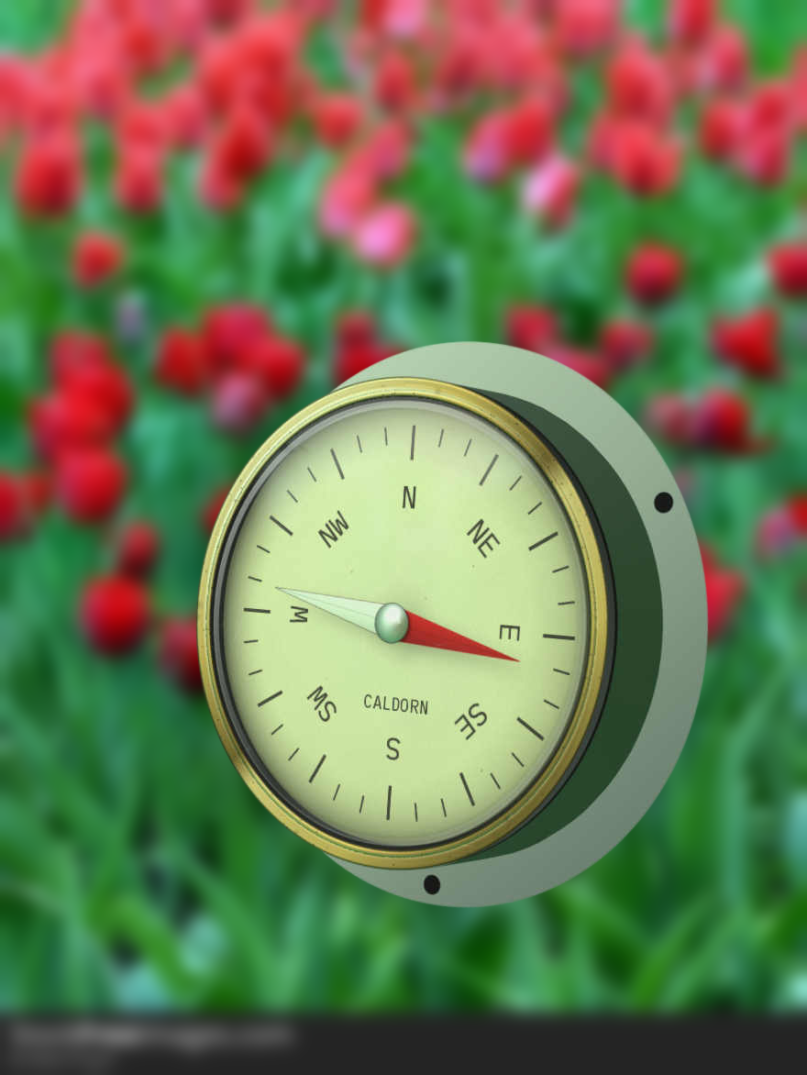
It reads 100; °
